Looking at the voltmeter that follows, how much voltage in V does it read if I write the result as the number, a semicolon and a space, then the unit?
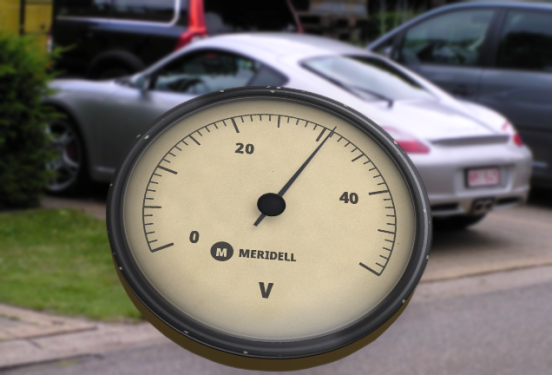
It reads 31; V
